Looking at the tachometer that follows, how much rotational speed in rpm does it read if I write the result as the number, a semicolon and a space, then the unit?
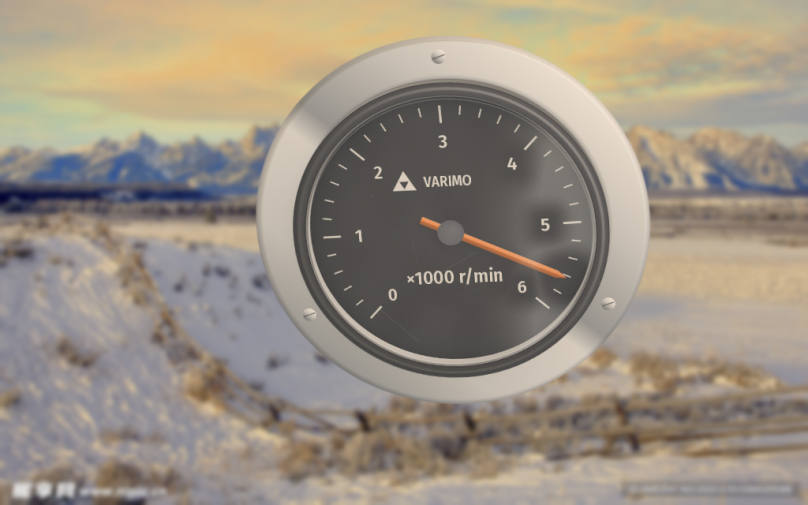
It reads 5600; rpm
